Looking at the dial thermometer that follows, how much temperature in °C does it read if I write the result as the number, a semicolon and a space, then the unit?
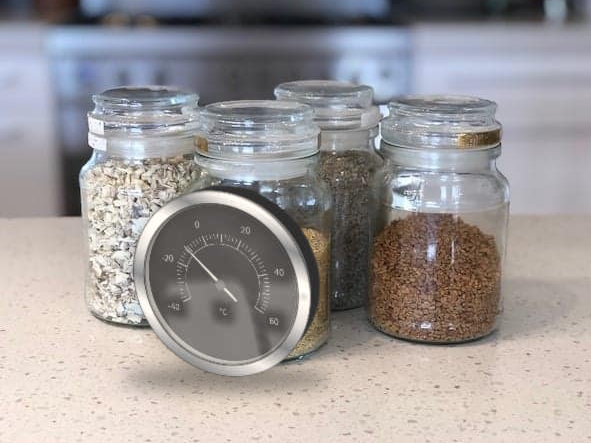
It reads -10; °C
